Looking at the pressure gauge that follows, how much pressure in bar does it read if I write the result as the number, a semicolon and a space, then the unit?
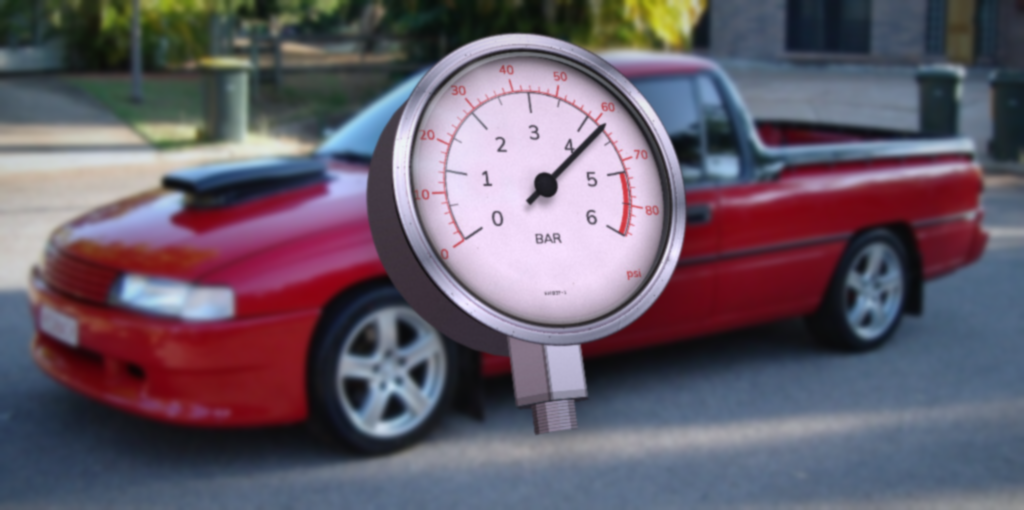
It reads 4.25; bar
